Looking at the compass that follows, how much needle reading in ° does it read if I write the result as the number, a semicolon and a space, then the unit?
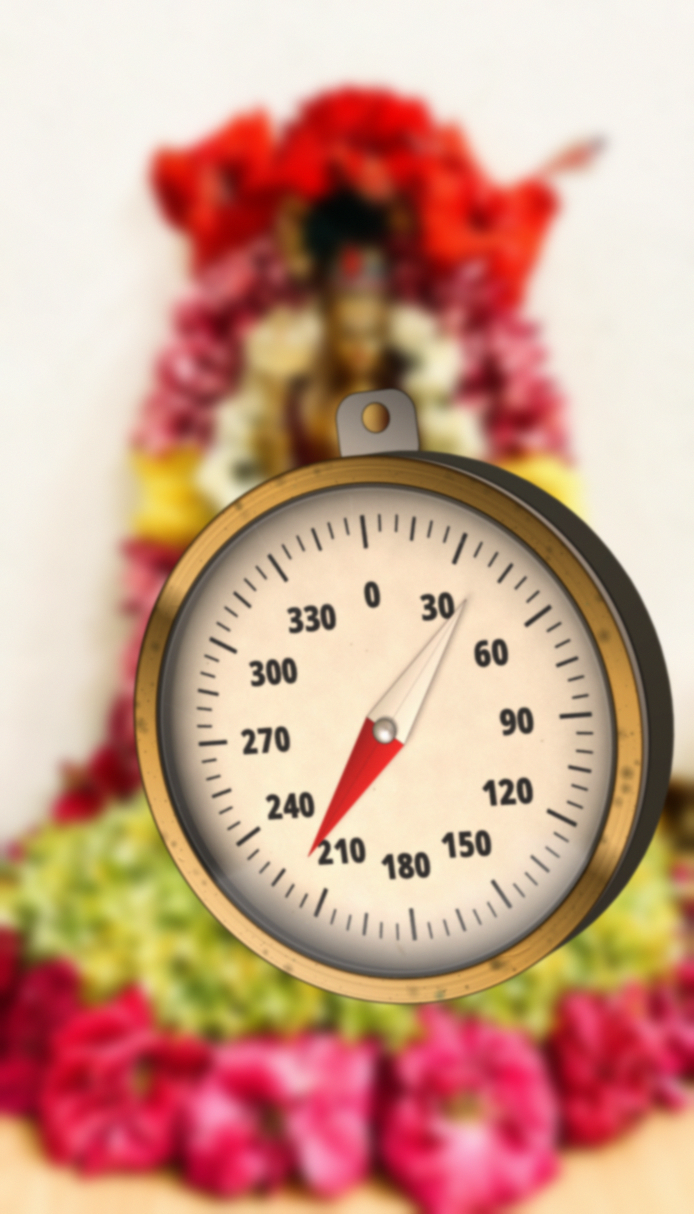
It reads 220; °
